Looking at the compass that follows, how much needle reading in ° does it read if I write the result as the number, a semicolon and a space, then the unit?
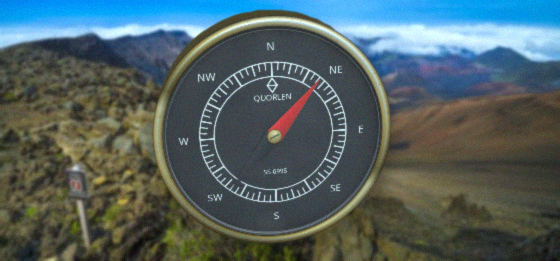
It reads 40; °
